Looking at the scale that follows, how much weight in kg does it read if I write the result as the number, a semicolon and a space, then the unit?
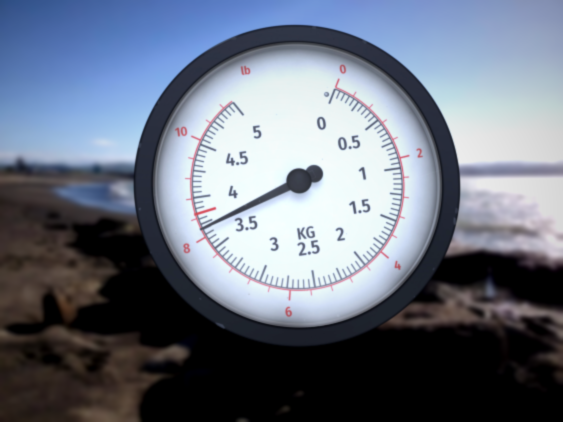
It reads 3.7; kg
